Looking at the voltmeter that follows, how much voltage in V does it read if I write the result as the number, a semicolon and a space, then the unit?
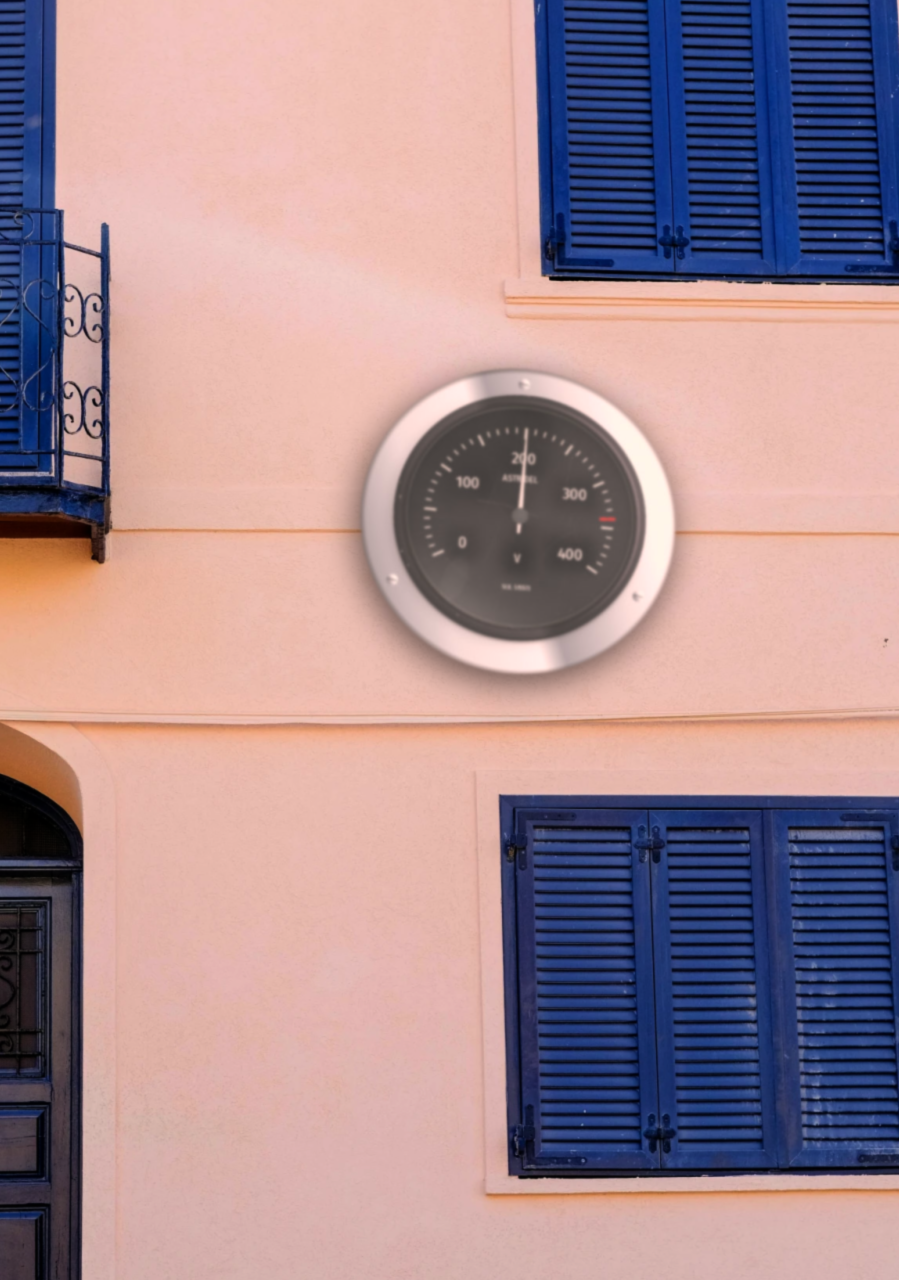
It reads 200; V
